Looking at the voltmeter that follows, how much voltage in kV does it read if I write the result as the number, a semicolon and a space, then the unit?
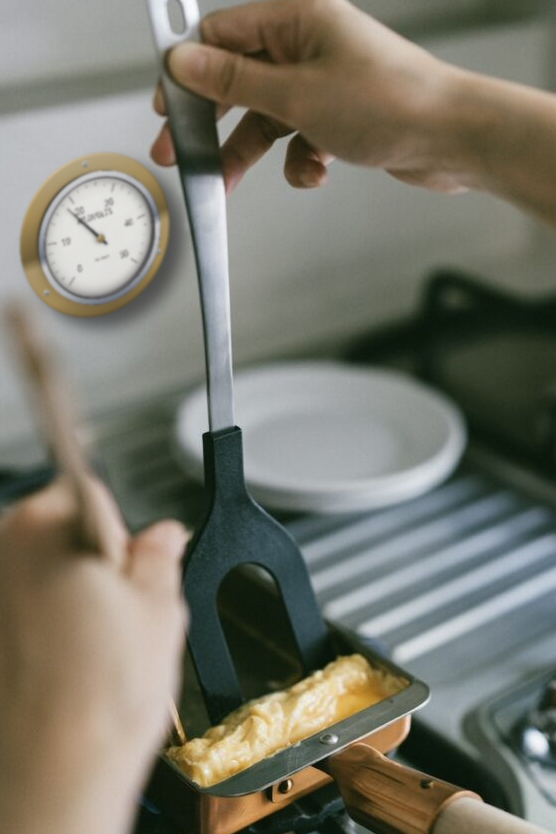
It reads 18; kV
